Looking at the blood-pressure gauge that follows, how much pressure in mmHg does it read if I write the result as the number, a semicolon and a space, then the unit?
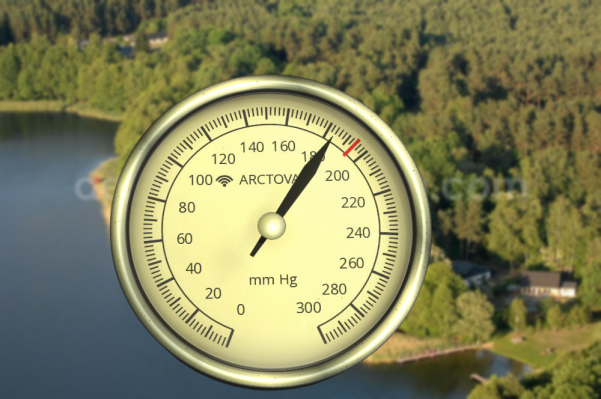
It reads 184; mmHg
